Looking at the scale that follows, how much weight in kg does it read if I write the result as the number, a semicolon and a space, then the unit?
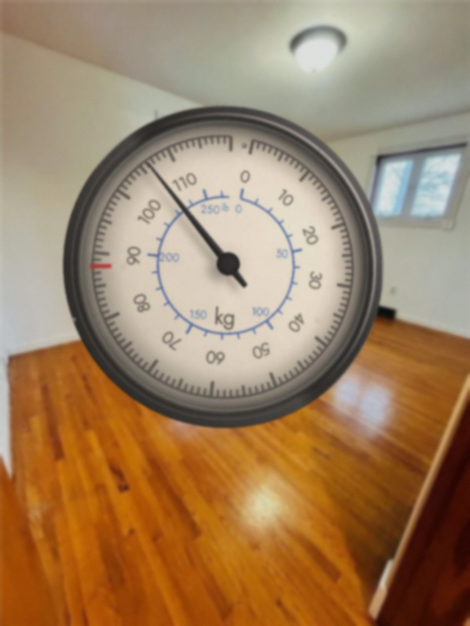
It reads 106; kg
